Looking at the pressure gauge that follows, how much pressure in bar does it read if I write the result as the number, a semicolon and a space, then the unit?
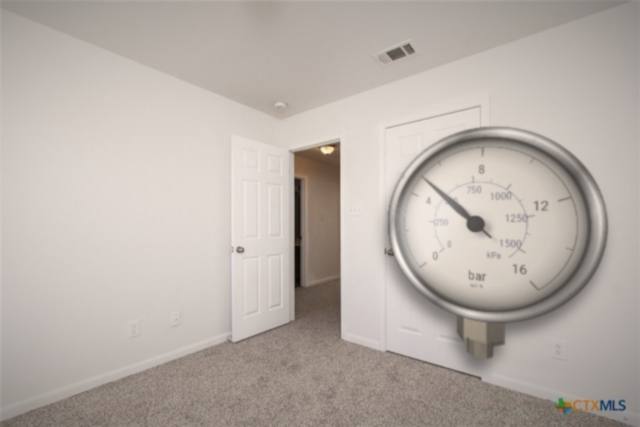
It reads 5; bar
